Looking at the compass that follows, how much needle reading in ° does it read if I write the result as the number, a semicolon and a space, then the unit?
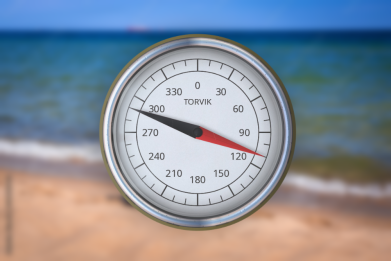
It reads 110; °
